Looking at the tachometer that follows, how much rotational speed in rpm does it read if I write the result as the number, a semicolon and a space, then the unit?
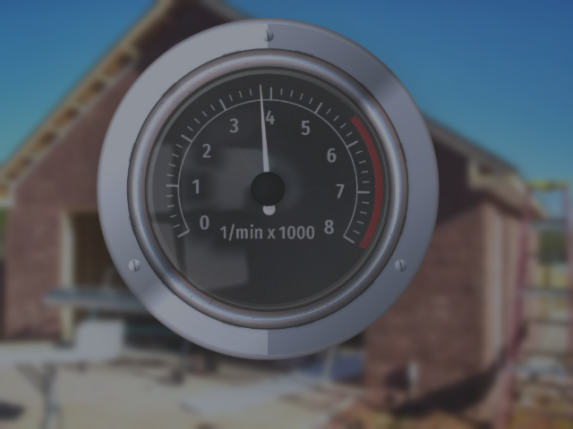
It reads 3800; rpm
